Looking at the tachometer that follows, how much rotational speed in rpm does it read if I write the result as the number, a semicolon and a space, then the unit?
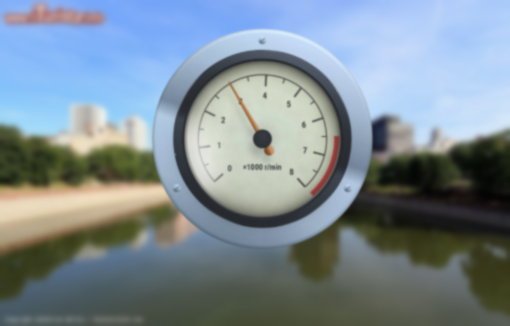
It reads 3000; rpm
